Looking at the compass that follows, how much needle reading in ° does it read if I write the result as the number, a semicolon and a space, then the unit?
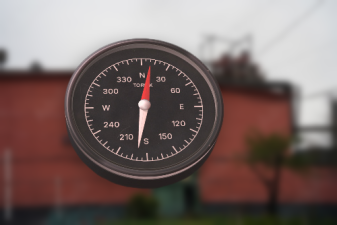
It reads 10; °
